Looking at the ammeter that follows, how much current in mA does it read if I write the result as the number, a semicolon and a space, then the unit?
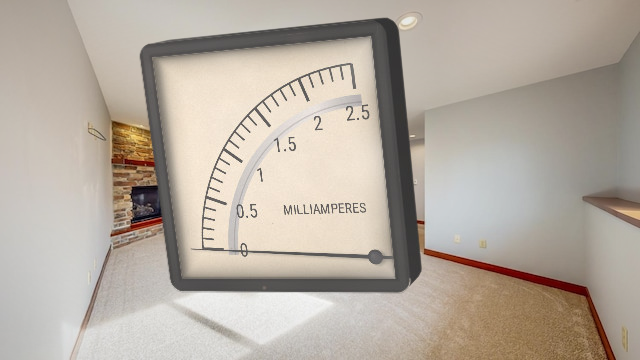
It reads 0; mA
